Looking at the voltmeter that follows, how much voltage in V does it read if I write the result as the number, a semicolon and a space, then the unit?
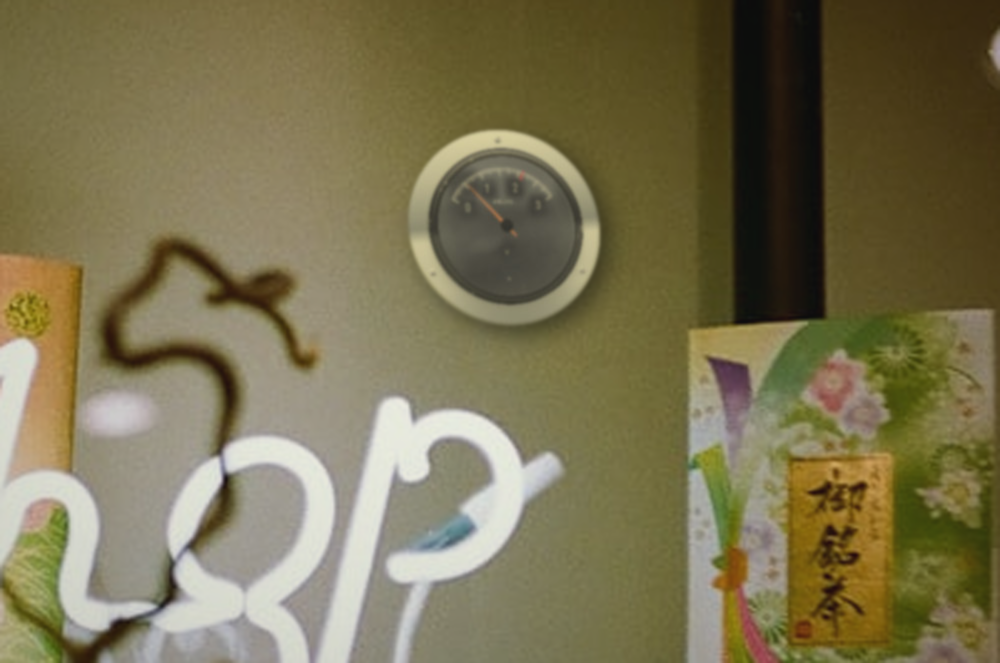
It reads 0.5; V
